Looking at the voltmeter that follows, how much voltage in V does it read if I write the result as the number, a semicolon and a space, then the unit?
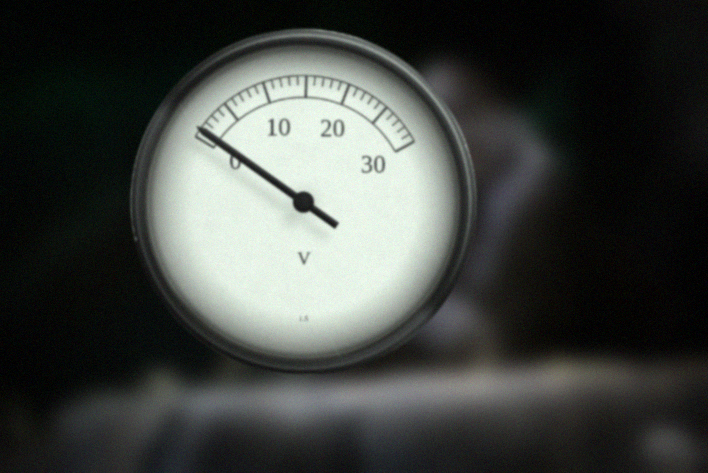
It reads 1; V
